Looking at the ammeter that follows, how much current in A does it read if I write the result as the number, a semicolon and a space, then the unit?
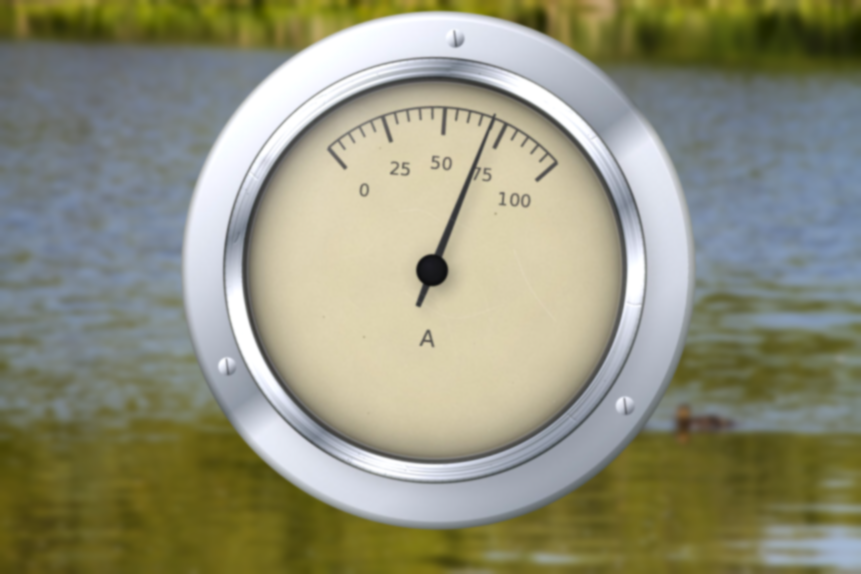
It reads 70; A
